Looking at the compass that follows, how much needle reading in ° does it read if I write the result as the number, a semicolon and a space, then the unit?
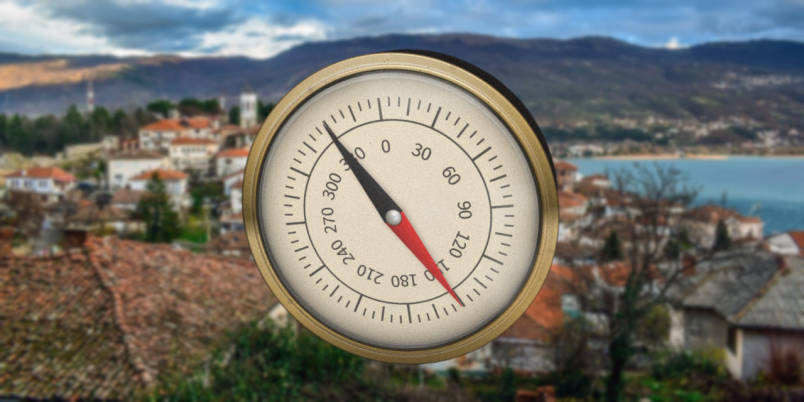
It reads 150; °
